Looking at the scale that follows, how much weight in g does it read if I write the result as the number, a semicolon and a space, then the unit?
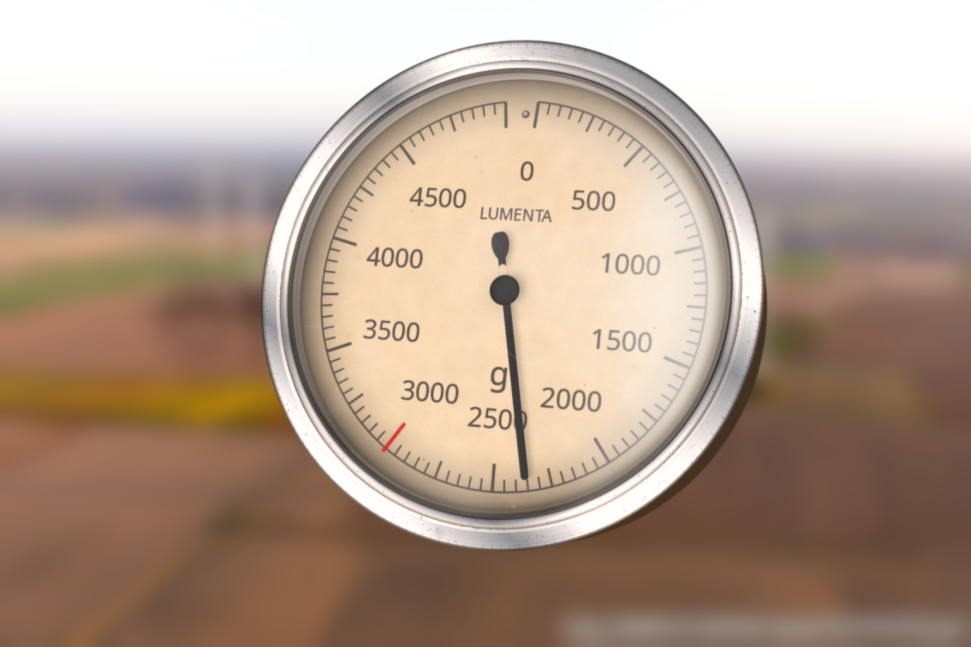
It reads 2350; g
